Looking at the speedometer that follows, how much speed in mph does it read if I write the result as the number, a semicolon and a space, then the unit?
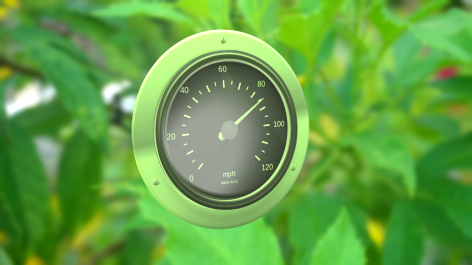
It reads 85; mph
